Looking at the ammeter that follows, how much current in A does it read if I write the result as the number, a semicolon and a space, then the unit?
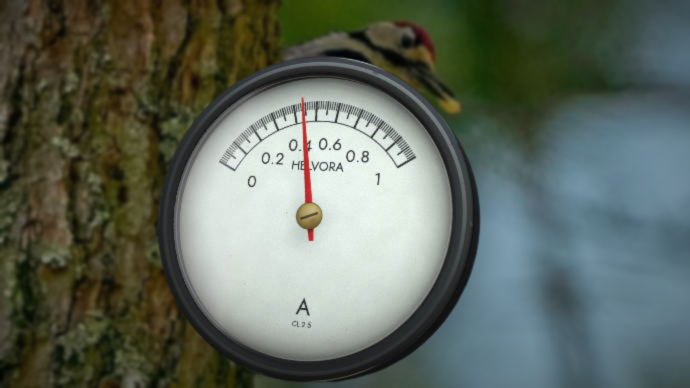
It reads 0.45; A
